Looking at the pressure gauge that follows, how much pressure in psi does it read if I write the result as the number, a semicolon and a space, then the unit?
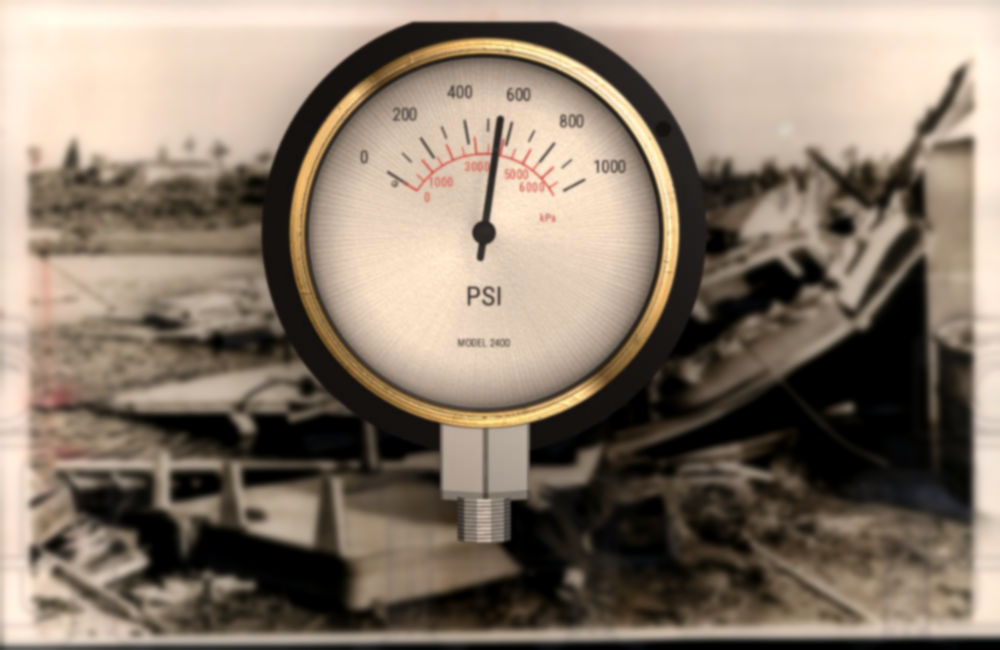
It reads 550; psi
